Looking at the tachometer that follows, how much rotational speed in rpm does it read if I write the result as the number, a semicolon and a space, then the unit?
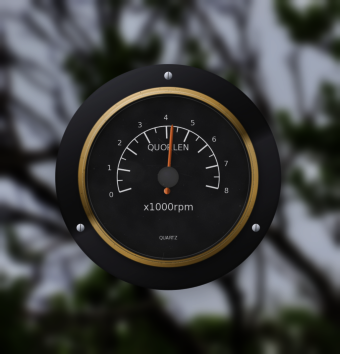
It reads 4250; rpm
